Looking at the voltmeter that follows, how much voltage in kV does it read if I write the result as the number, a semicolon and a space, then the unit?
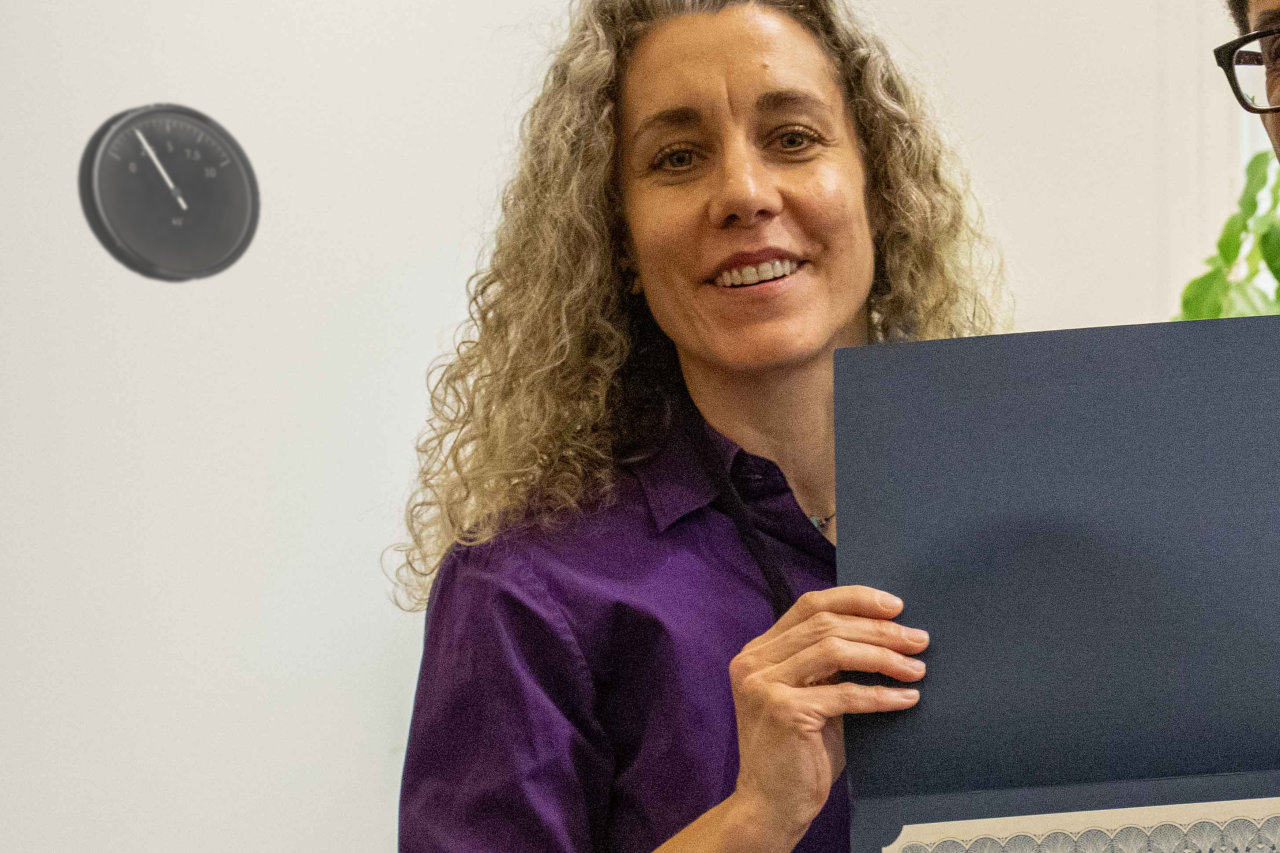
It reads 2.5; kV
